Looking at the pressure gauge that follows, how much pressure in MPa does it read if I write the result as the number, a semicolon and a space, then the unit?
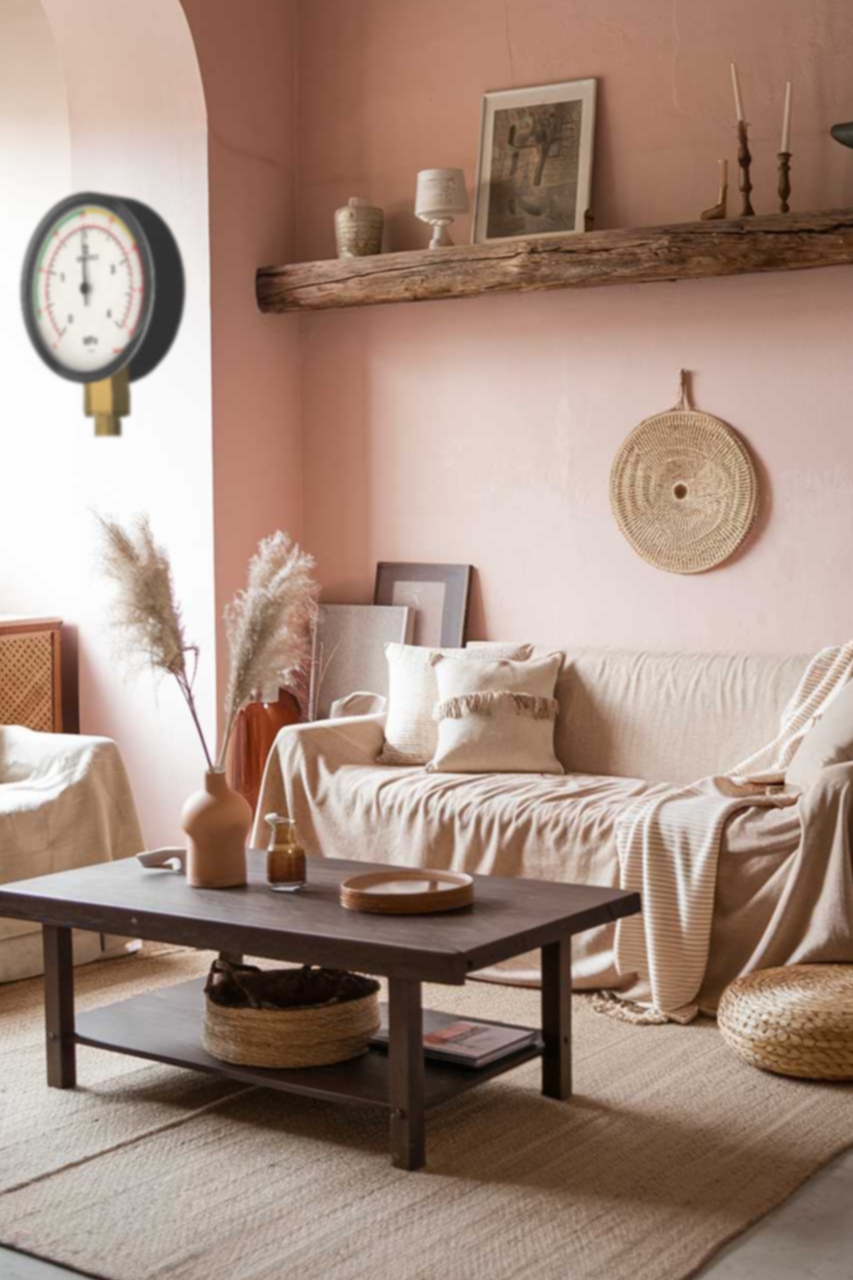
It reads 2; MPa
